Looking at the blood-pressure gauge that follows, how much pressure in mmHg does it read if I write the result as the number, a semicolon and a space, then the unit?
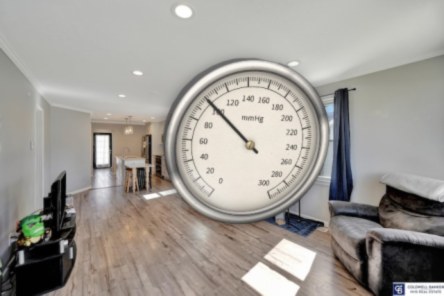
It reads 100; mmHg
